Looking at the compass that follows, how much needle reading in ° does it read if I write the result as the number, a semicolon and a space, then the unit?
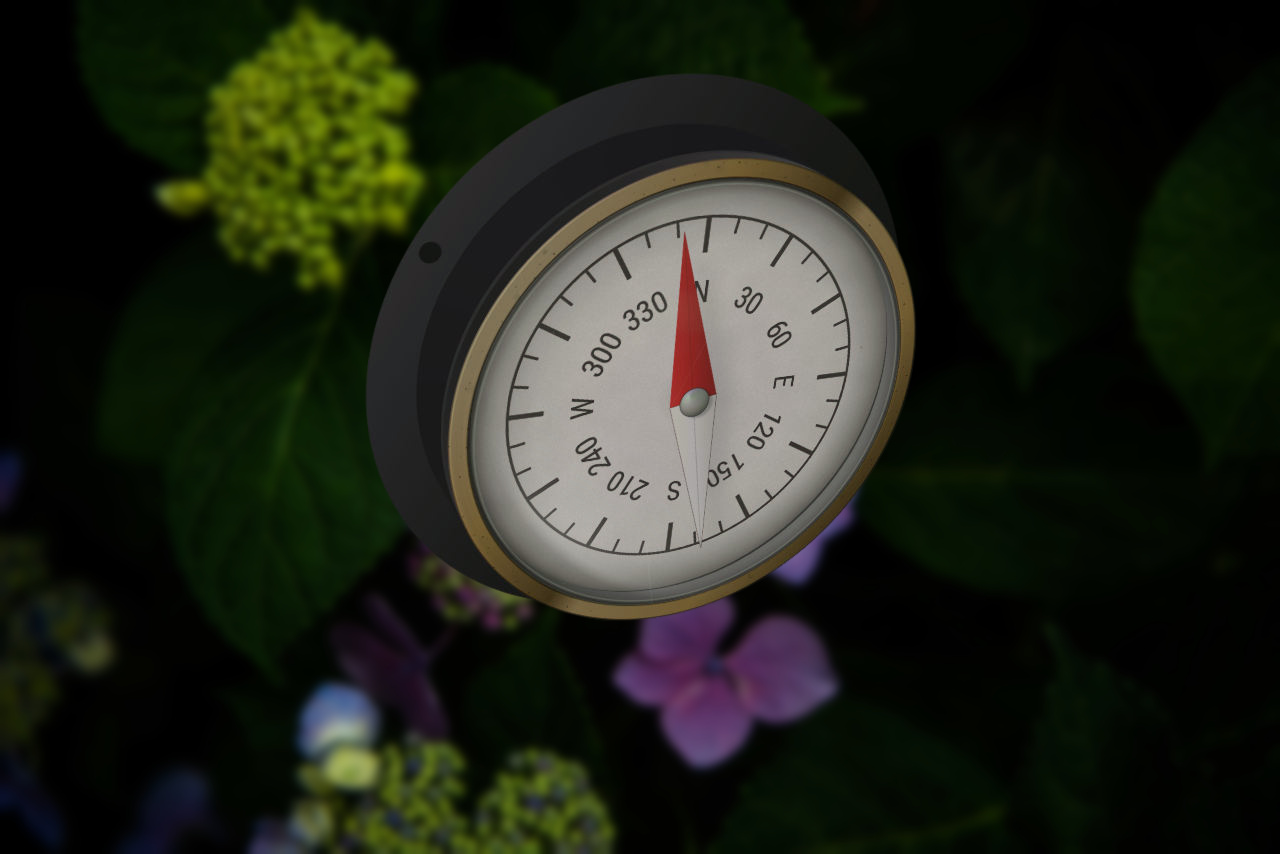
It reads 350; °
